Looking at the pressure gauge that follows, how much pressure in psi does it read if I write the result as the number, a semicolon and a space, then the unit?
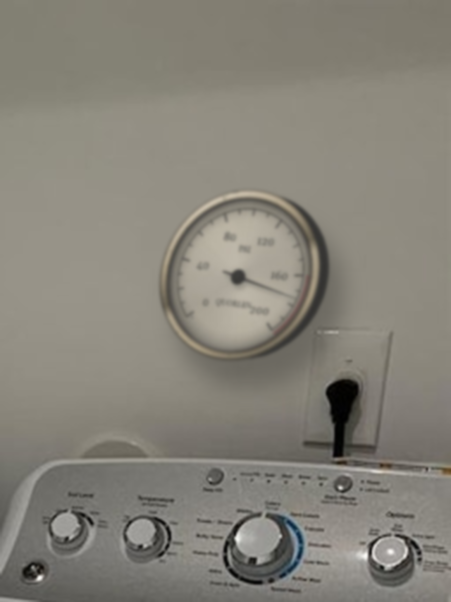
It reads 175; psi
